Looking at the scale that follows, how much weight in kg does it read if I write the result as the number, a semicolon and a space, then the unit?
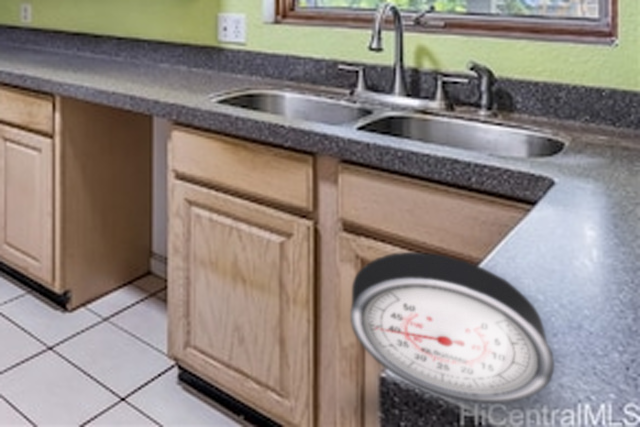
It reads 40; kg
